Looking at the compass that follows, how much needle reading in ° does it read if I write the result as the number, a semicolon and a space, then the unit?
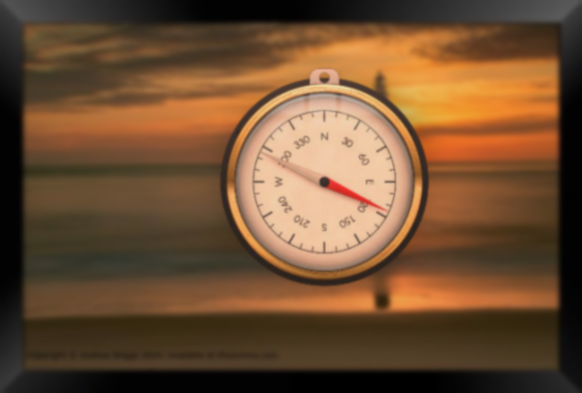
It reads 115; °
